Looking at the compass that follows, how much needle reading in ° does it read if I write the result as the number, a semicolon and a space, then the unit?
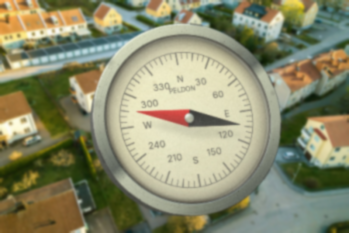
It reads 285; °
